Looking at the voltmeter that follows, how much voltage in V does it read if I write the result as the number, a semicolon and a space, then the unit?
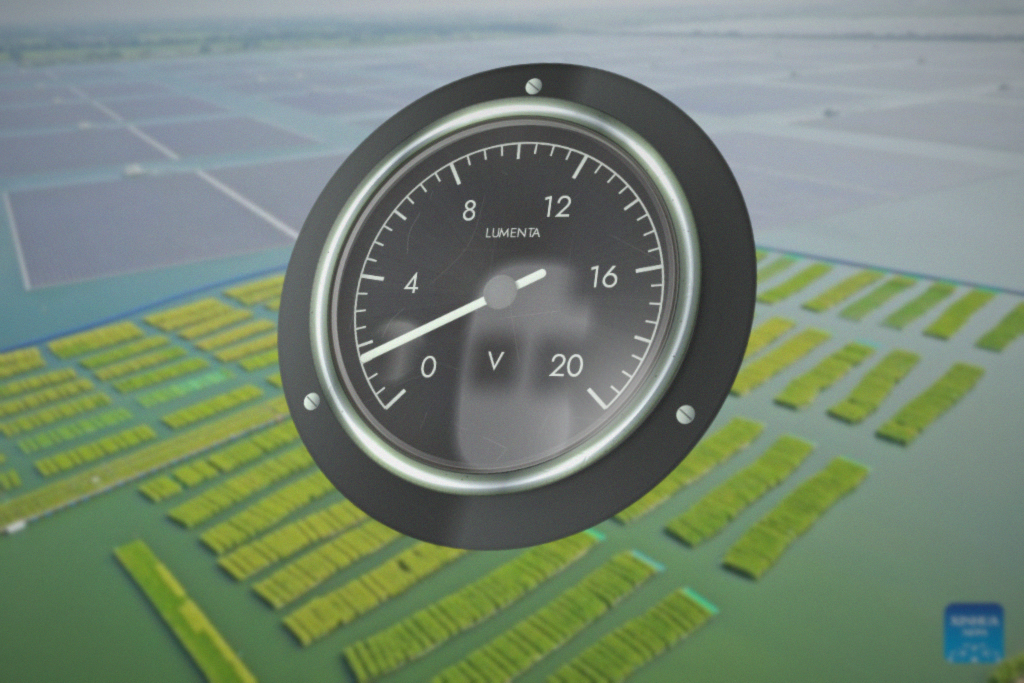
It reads 1.5; V
